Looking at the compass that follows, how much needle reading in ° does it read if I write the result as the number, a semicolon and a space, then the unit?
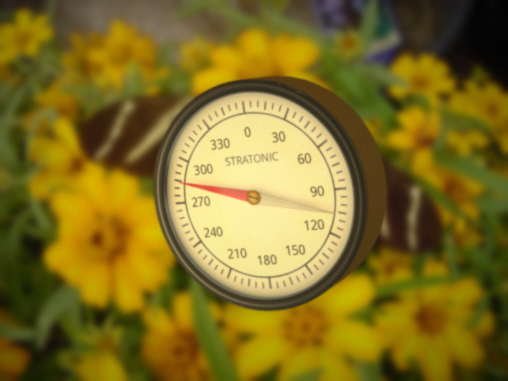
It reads 285; °
